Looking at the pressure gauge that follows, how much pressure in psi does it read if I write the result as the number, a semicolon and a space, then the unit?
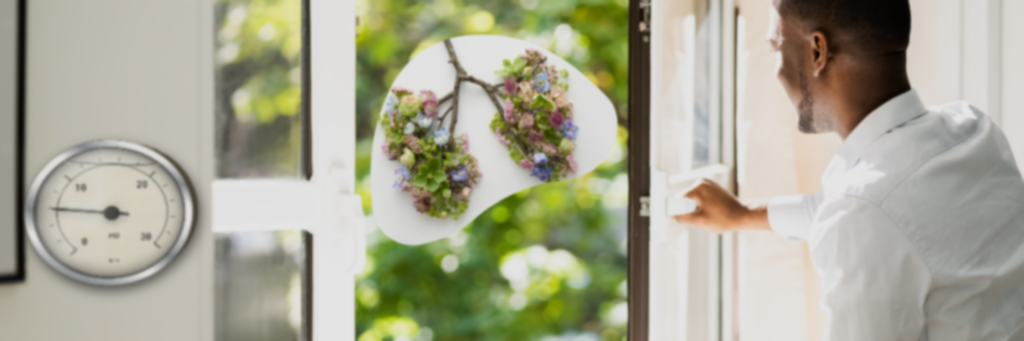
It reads 6; psi
